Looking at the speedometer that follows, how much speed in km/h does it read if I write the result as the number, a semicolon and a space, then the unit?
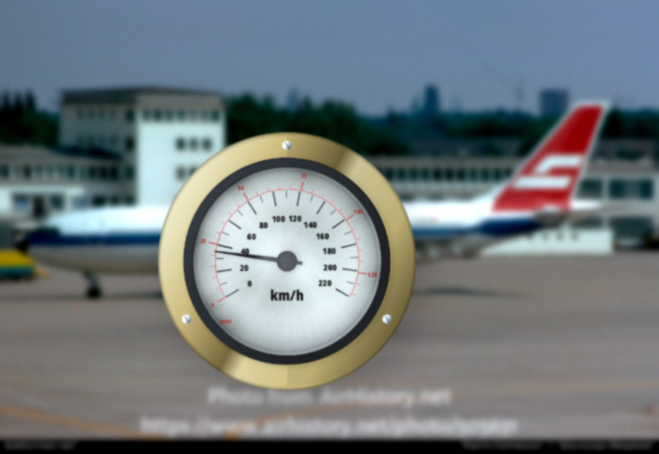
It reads 35; km/h
